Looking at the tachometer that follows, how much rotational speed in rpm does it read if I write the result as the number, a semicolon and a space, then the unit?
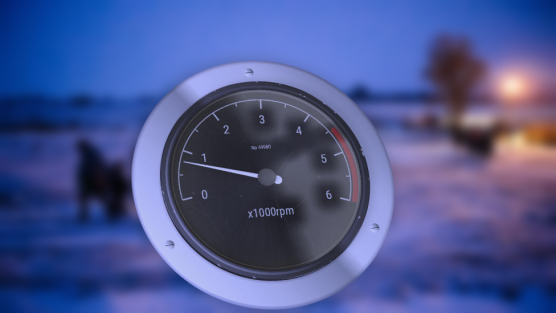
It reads 750; rpm
